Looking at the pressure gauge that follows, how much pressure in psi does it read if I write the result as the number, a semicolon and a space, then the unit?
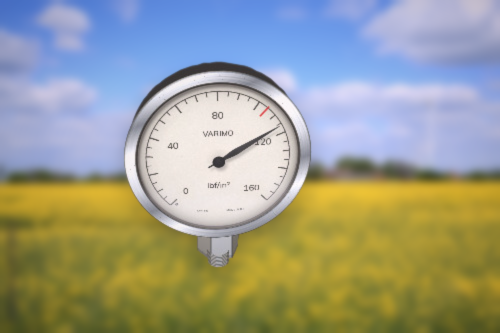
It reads 115; psi
